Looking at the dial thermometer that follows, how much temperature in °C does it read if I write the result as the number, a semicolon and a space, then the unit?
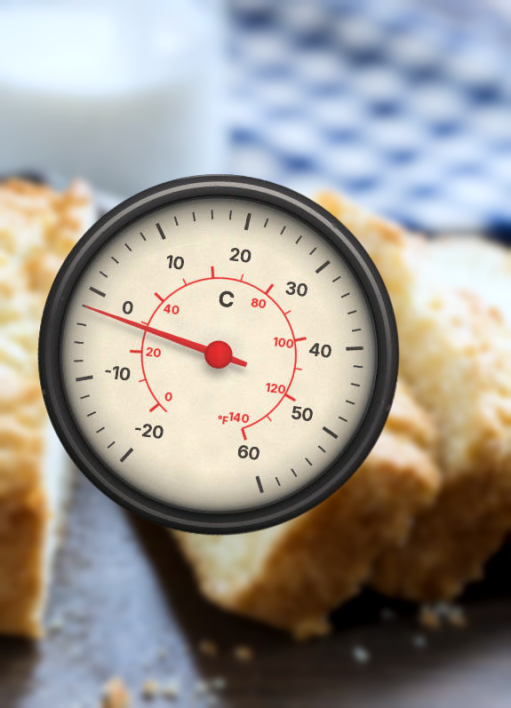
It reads -2; °C
